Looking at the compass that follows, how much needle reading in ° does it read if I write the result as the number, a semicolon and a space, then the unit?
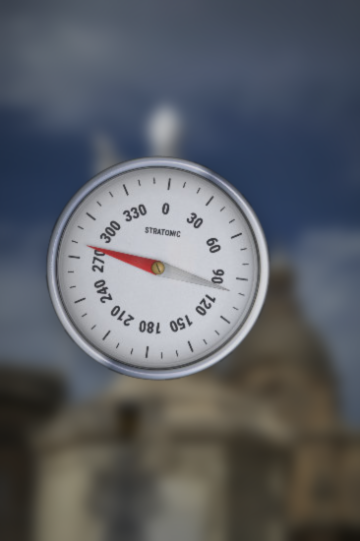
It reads 280; °
